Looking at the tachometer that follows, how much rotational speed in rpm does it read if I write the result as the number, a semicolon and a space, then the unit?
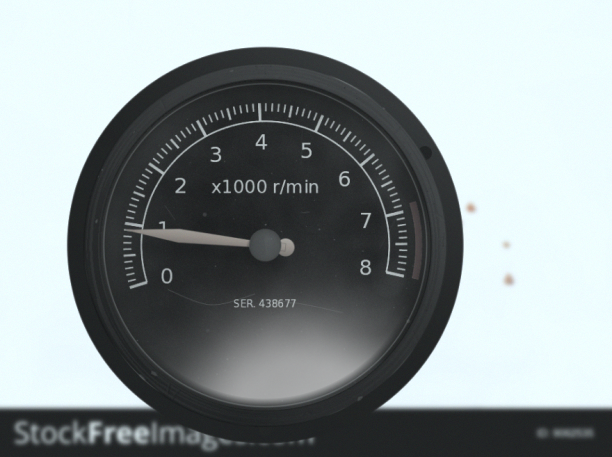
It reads 900; rpm
